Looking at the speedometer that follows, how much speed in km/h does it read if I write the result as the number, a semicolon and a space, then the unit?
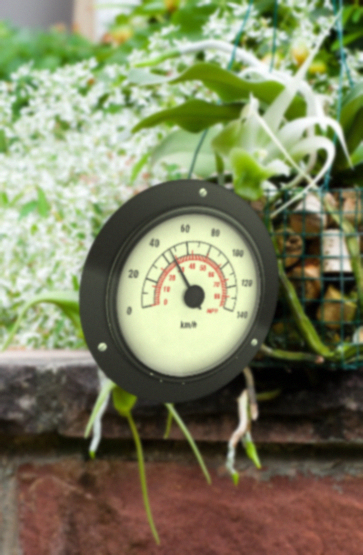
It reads 45; km/h
